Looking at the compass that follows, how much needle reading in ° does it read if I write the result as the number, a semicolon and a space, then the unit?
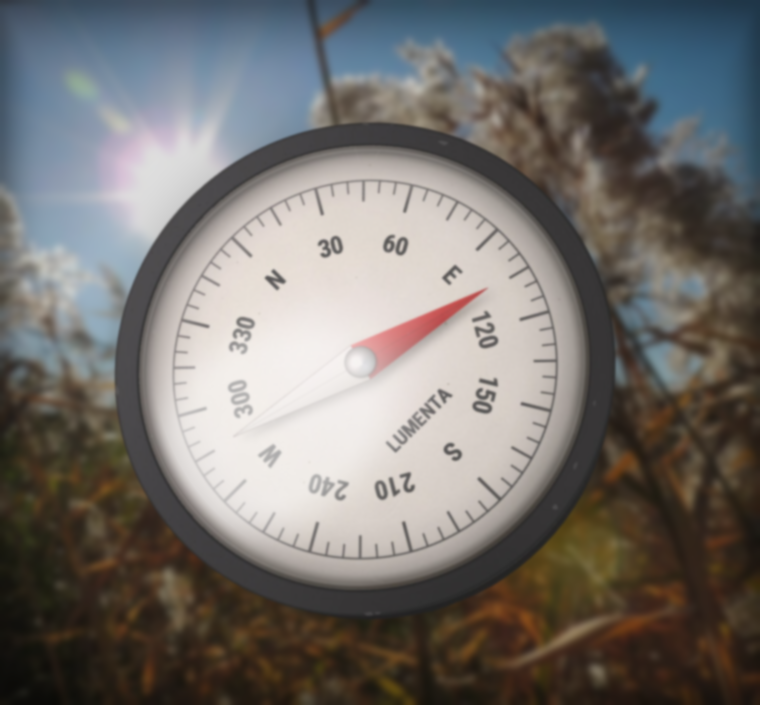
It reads 105; °
